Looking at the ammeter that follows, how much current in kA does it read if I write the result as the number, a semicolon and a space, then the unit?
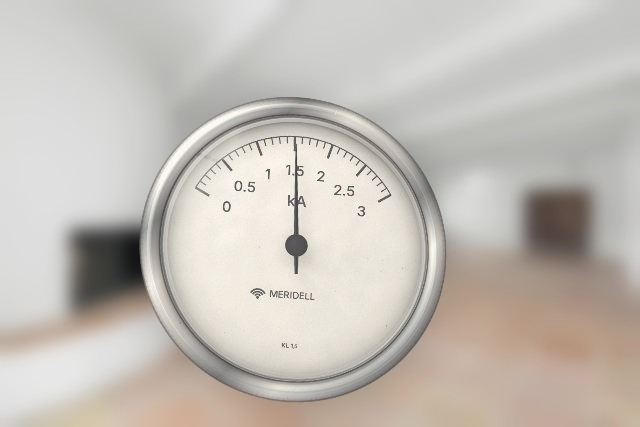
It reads 1.5; kA
